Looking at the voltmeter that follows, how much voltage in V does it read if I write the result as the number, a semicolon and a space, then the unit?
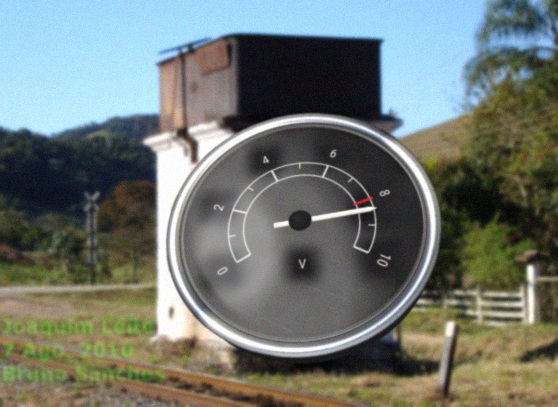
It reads 8.5; V
